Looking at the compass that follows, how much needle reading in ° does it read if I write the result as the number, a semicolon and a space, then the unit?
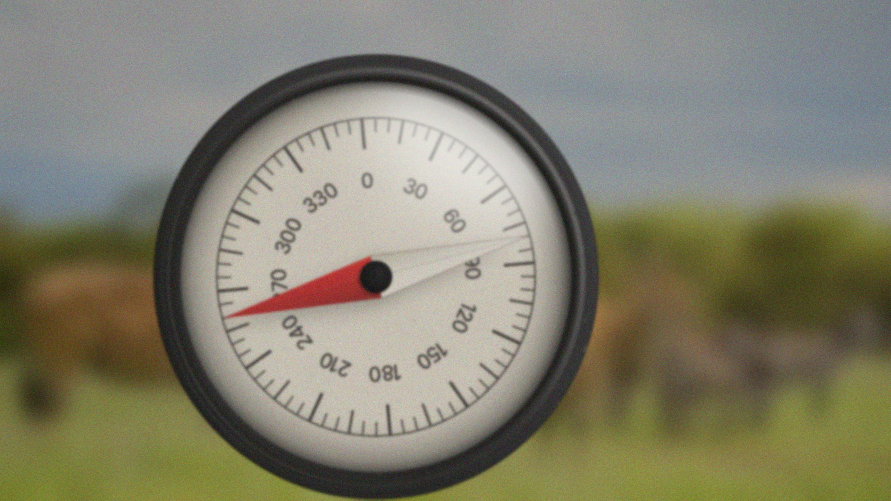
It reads 260; °
